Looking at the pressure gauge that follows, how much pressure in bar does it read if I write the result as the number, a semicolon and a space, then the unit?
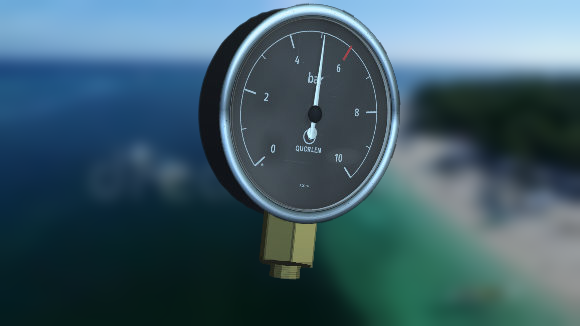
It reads 5; bar
